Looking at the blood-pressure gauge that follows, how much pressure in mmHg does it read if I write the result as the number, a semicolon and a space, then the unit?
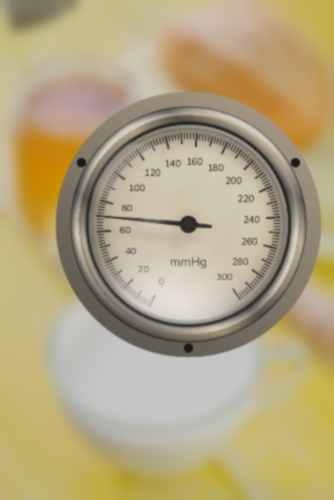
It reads 70; mmHg
